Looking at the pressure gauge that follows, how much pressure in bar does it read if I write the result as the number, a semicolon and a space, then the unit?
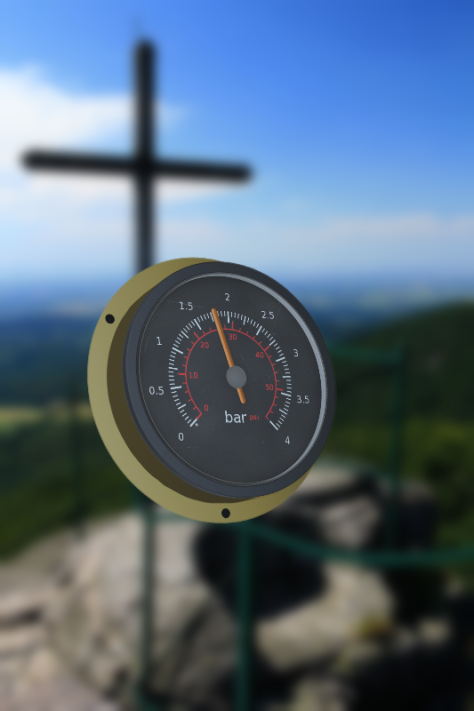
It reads 1.75; bar
